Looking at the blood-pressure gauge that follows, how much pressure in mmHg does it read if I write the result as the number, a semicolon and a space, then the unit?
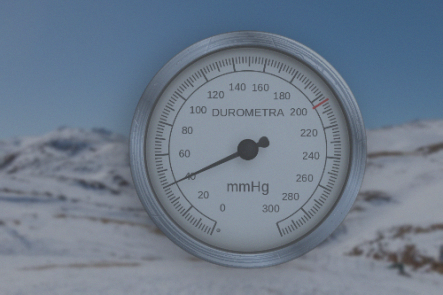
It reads 40; mmHg
